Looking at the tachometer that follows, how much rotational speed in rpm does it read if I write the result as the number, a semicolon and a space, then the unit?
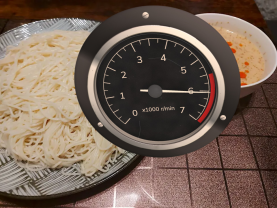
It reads 6000; rpm
